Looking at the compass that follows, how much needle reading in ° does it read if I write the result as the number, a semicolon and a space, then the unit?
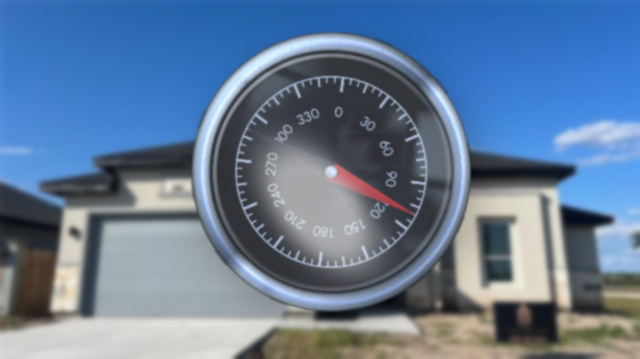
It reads 110; °
